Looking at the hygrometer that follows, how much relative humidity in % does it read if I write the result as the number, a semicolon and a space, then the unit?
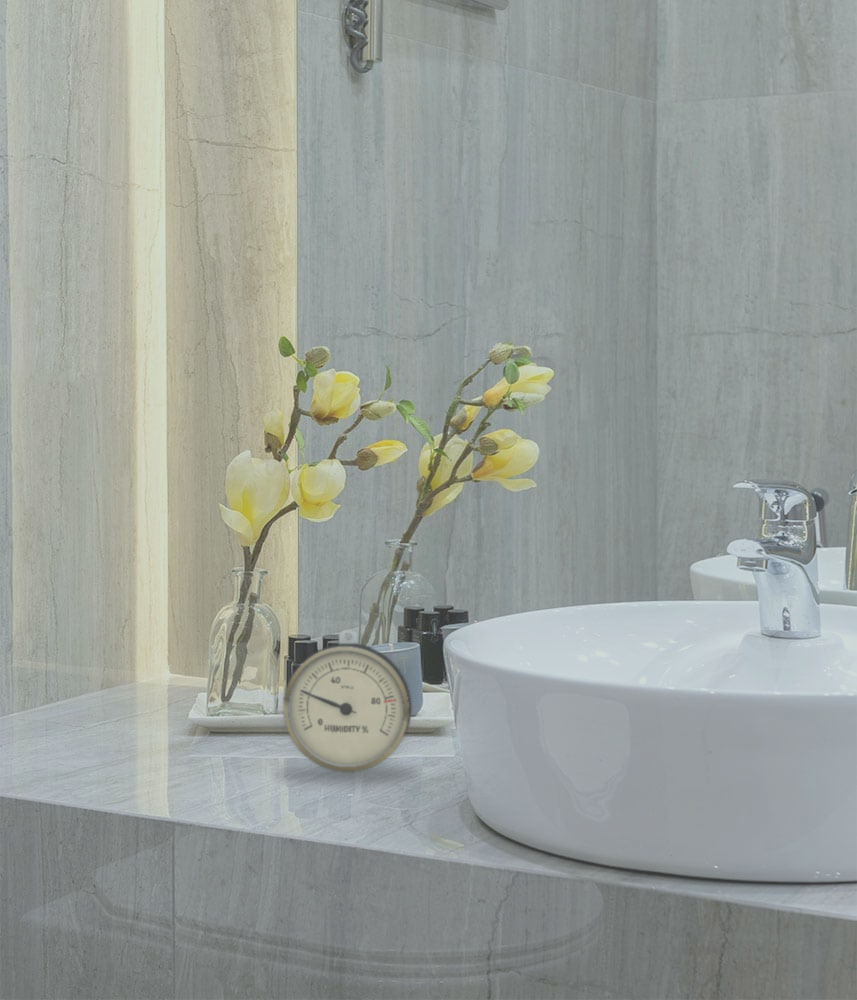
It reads 20; %
